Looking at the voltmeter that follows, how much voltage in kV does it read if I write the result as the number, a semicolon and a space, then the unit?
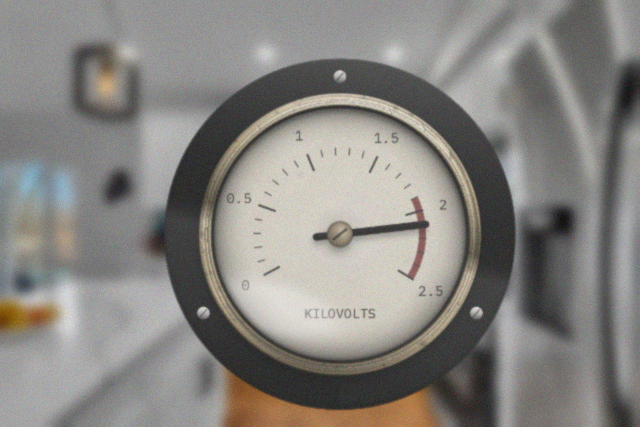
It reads 2.1; kV
